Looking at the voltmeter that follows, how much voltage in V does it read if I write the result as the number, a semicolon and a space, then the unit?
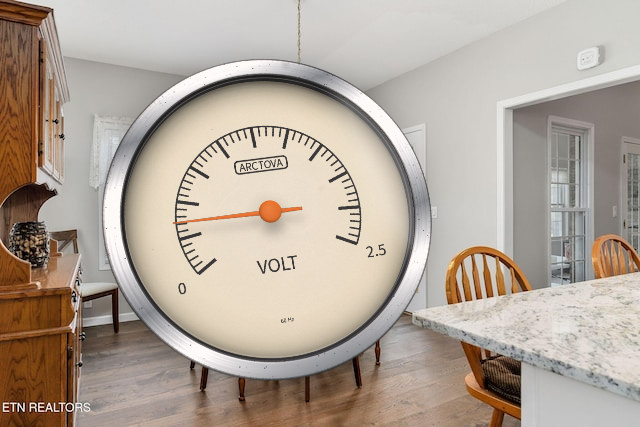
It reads 0.35; V
